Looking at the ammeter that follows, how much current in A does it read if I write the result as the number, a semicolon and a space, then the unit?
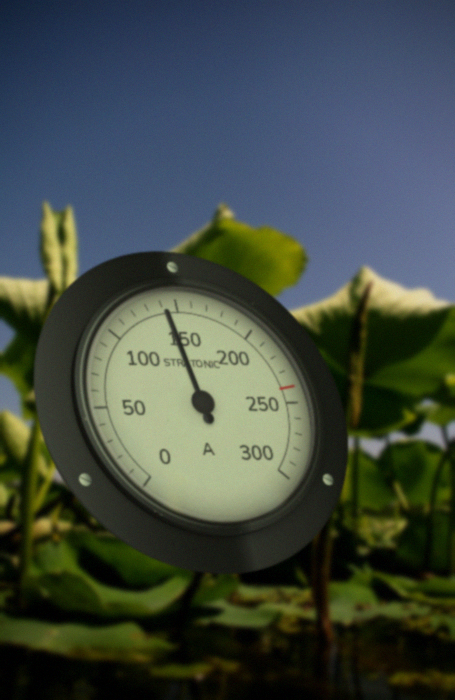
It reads 140; A
